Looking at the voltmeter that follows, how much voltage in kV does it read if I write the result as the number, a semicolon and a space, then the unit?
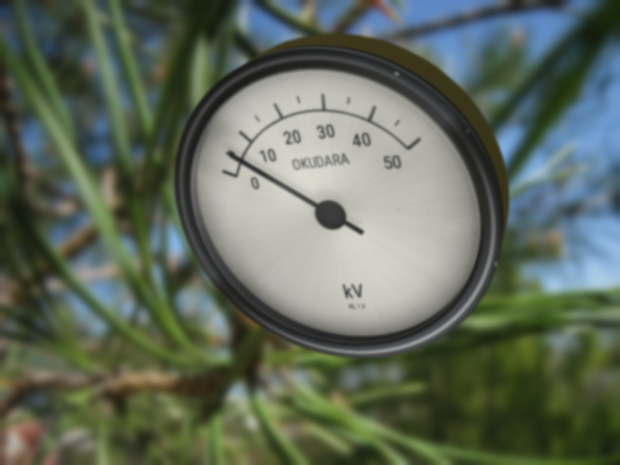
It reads 5; kV
